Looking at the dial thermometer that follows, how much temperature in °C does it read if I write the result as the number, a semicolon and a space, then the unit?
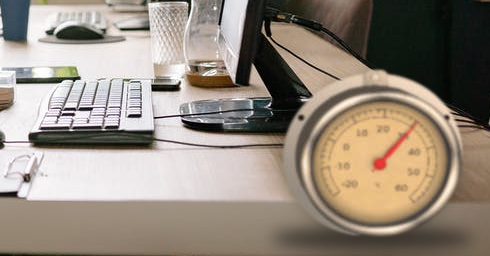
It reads 30; °C
